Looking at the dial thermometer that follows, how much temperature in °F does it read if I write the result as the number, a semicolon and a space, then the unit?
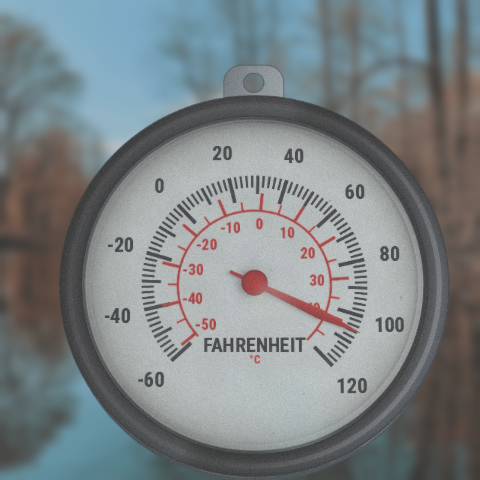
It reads 106; °F
